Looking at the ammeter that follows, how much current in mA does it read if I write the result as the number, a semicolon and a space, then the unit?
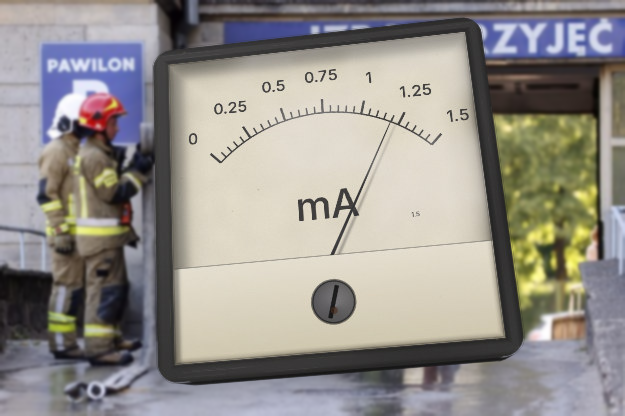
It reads 1.2; mA
